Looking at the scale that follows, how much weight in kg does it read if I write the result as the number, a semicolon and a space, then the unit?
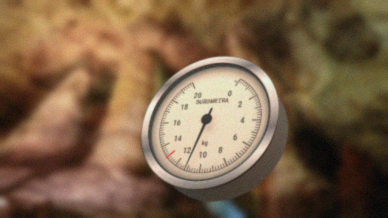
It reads 11; kg
